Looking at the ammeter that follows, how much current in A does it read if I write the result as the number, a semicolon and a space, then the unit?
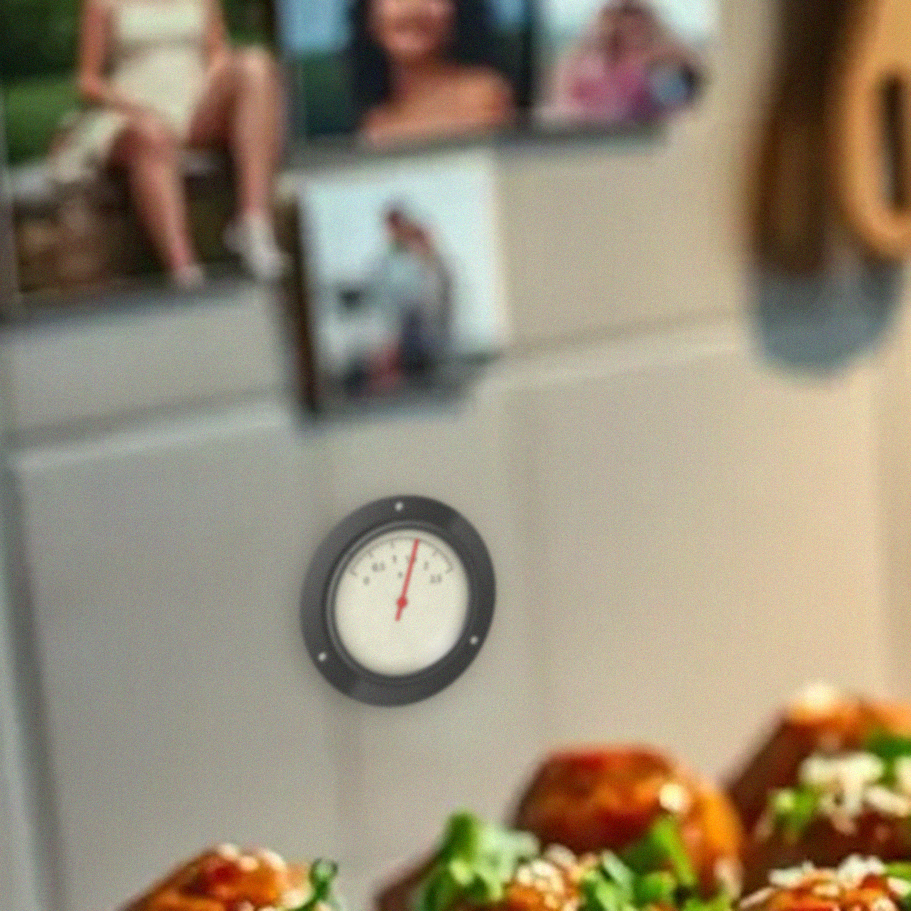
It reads 1.5; A
